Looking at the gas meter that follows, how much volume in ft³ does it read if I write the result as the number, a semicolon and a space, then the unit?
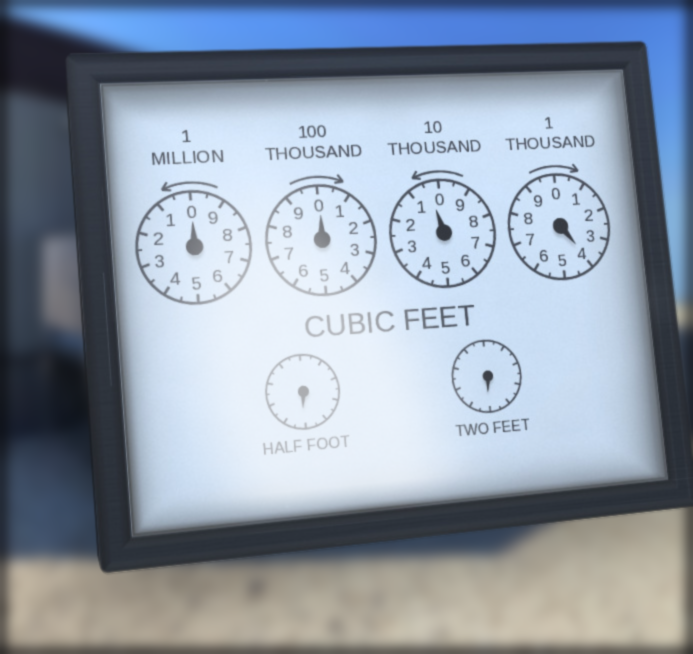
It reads 400; ft³
